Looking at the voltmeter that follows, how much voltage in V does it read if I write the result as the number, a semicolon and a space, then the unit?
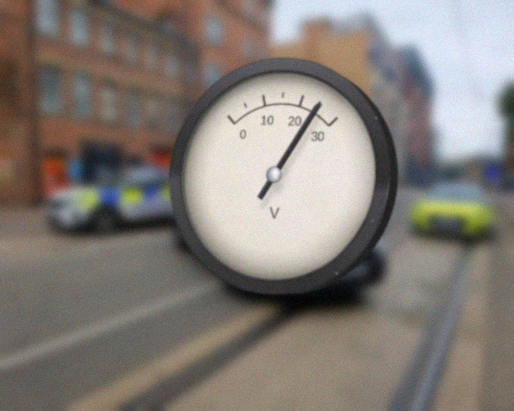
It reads 25; V
